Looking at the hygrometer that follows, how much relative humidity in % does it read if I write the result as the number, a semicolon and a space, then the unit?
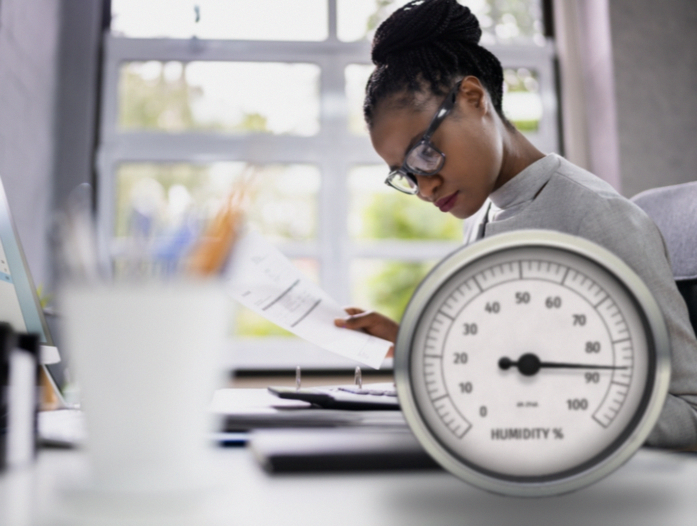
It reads 86; %
